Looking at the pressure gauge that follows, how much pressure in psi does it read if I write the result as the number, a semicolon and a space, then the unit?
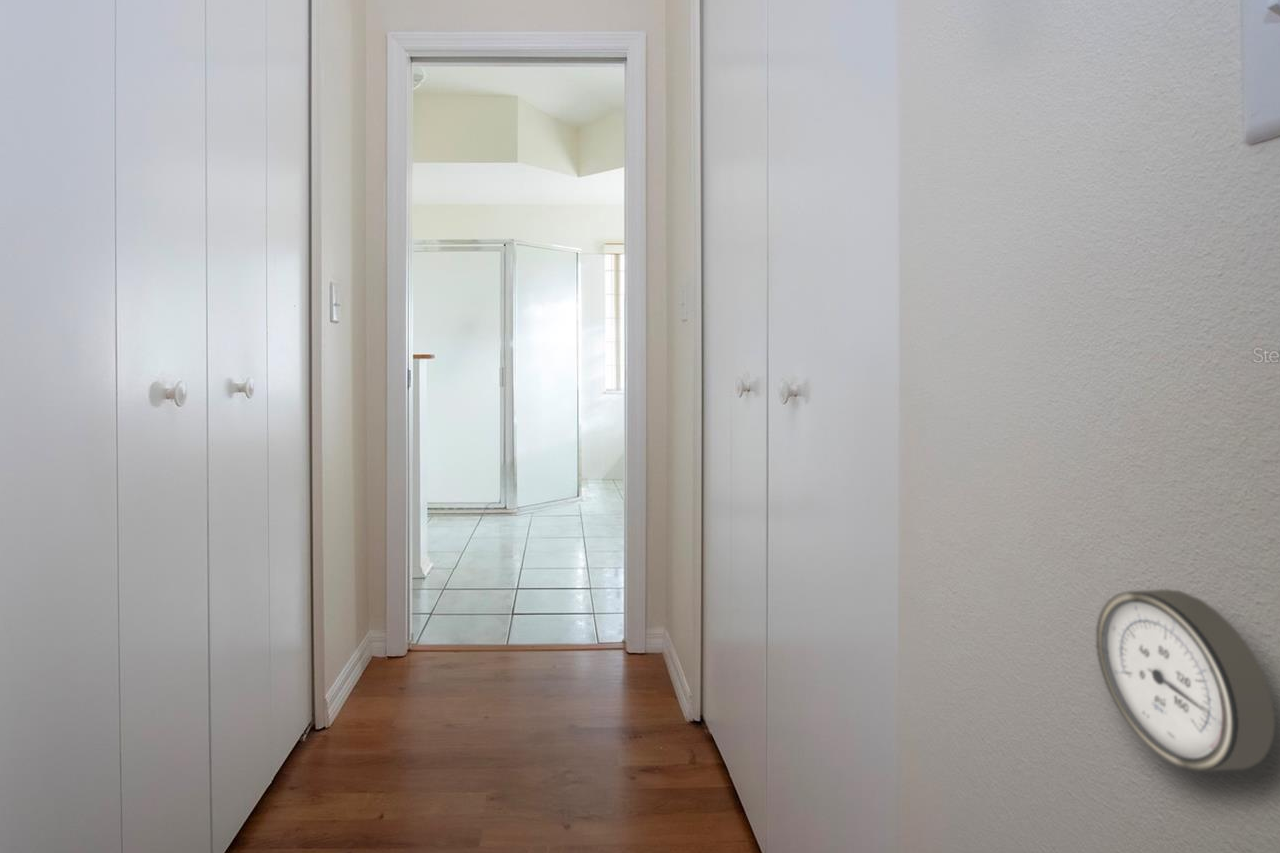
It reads 140; psi
